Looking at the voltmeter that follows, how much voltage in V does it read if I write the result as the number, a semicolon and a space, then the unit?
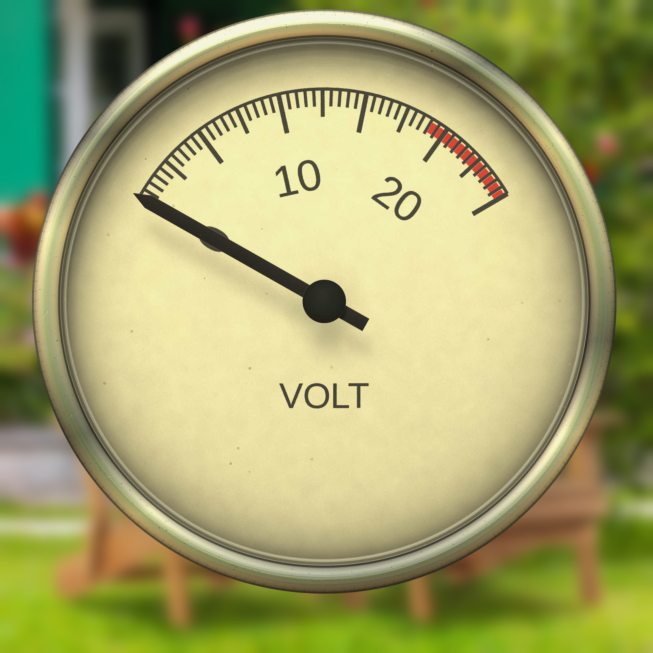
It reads 0; V
